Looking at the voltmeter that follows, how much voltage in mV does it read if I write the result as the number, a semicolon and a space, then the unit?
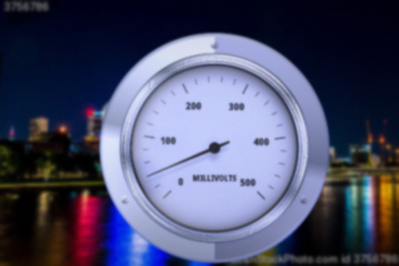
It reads 40; mV
